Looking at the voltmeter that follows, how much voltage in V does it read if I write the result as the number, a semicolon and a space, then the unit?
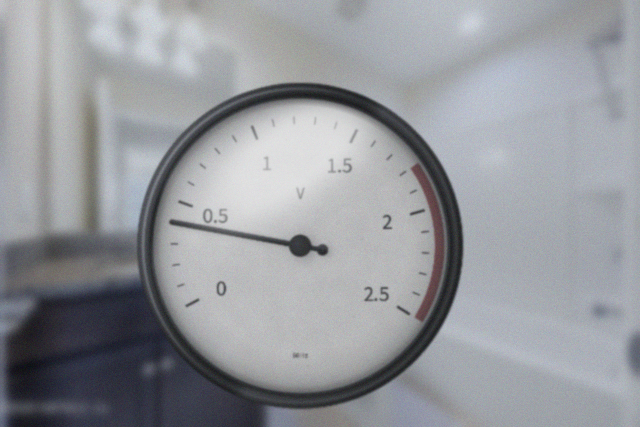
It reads 0.4; V
